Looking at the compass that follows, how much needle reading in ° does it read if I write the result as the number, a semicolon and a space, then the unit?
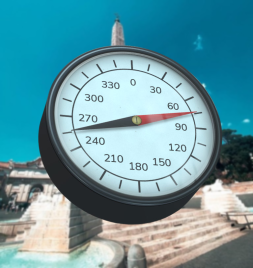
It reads 75; °
